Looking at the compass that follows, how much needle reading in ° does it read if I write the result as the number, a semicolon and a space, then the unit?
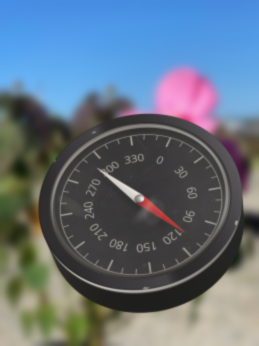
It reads 110; °
